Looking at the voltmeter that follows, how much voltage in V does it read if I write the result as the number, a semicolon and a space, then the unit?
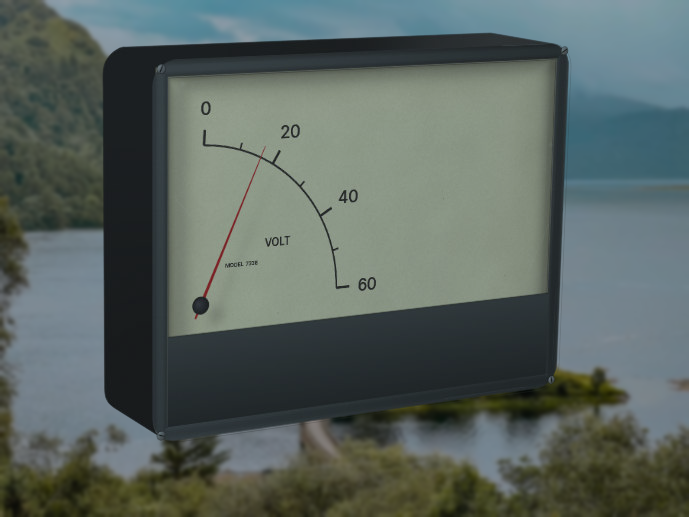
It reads 15; V
